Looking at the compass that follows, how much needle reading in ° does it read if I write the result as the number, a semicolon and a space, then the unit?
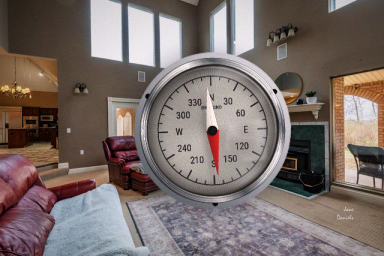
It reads 175; °
